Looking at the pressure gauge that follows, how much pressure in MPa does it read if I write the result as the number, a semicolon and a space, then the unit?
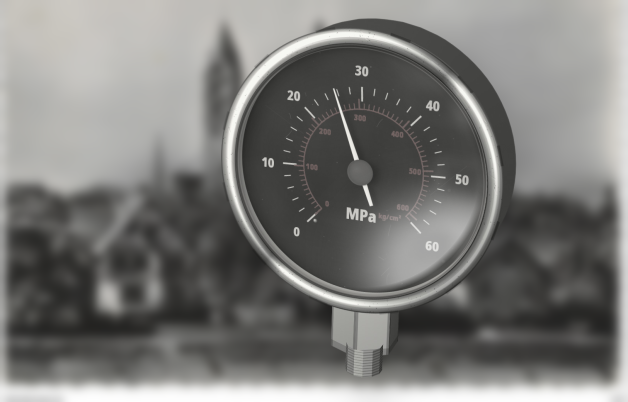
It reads 26; MPa
